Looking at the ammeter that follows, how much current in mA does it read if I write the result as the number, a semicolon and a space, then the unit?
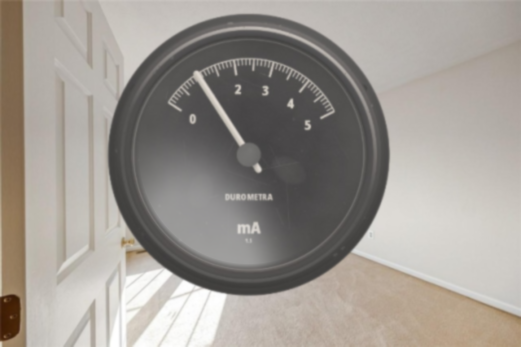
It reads 1; mA
